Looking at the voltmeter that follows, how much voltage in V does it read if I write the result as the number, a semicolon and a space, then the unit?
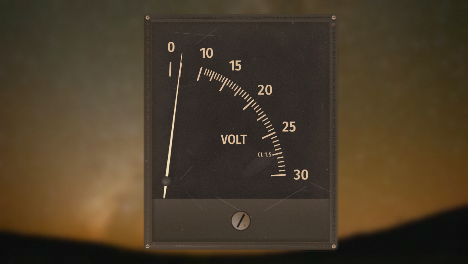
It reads 5; V
